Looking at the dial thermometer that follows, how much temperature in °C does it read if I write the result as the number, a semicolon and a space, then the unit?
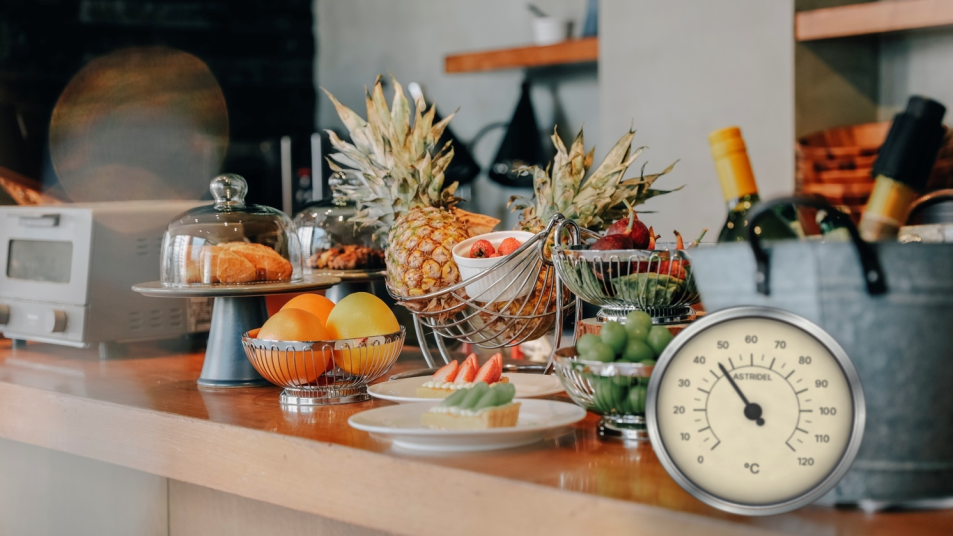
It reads 45; °C
